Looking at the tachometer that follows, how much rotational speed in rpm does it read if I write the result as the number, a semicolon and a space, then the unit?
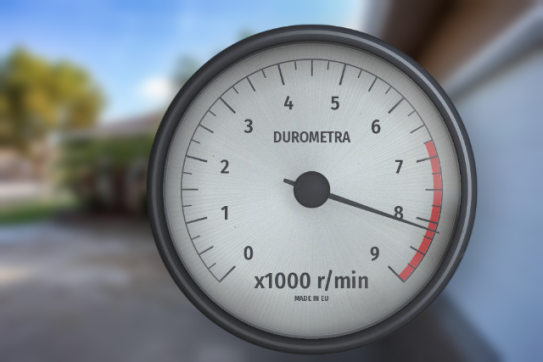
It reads 8125; rpm
